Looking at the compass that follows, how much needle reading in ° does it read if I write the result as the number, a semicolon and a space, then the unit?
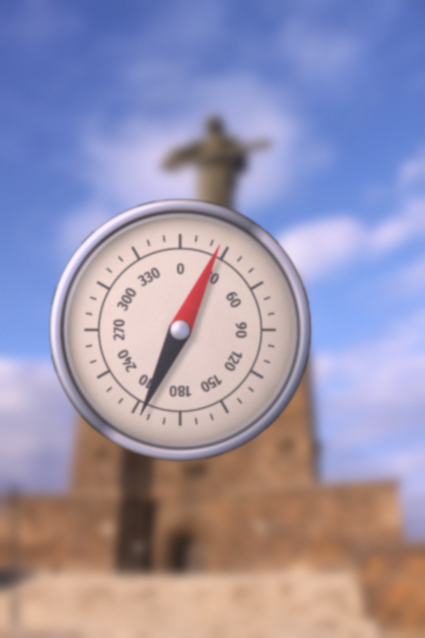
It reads 25; °
